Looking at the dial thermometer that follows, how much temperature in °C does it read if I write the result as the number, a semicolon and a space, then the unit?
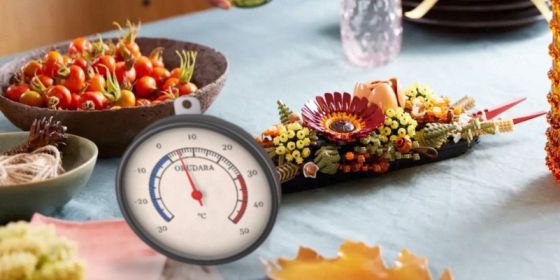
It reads 5; °C
